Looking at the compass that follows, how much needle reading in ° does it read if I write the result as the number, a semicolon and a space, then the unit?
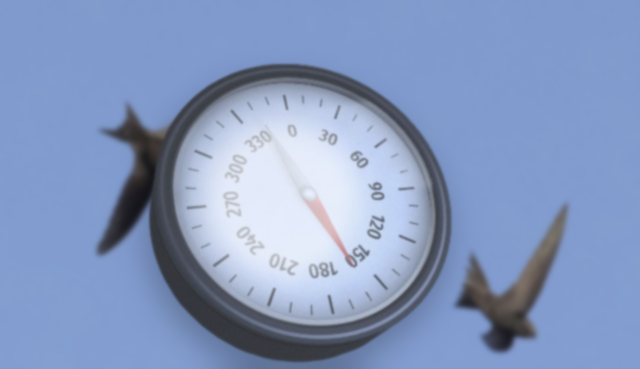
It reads 160; °
